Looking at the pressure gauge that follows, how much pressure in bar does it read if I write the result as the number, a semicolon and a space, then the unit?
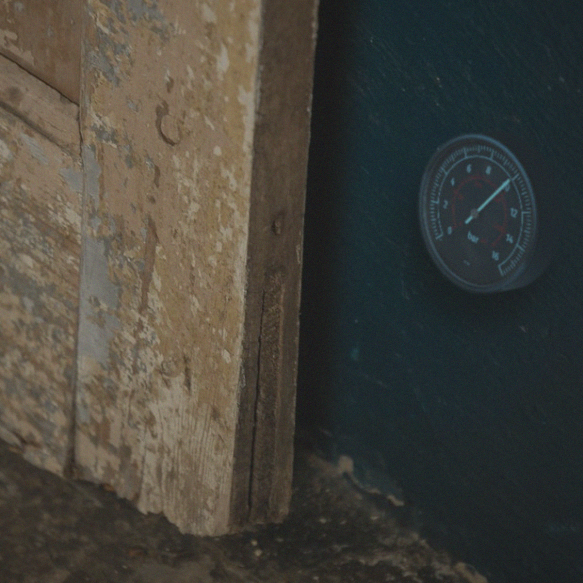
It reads 10; bar
